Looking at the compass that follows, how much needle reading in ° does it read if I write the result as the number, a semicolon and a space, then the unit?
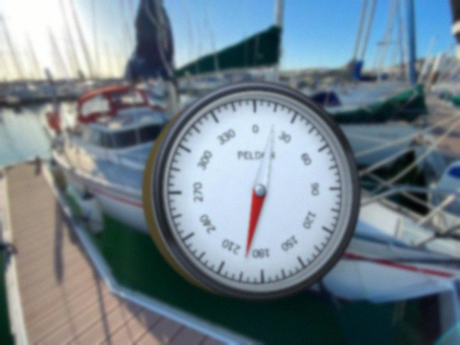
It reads 195; °
